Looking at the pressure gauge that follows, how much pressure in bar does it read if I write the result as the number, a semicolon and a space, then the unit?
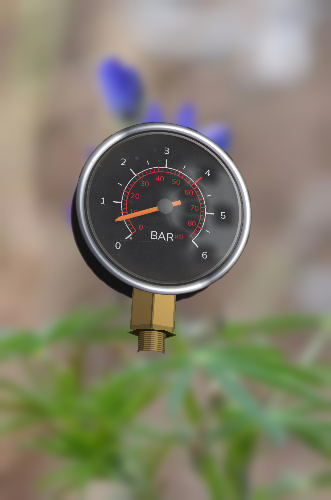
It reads 0.5; bar
